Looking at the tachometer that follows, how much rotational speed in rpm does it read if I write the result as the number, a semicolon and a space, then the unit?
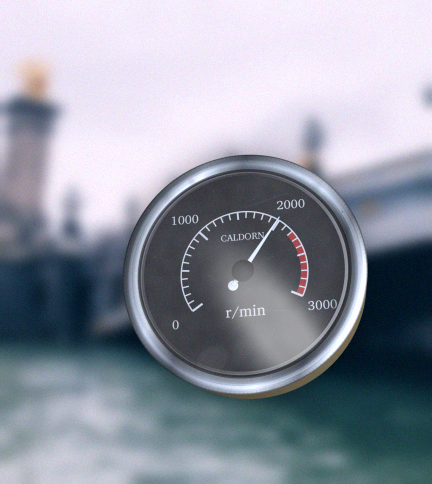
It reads 2000; rpm
